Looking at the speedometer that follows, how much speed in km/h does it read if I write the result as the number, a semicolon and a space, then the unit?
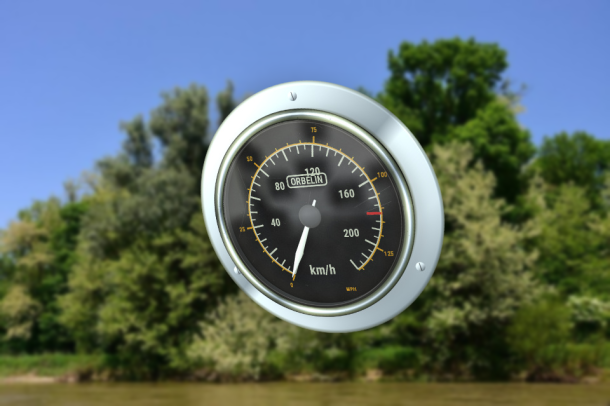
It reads 0; km/h
